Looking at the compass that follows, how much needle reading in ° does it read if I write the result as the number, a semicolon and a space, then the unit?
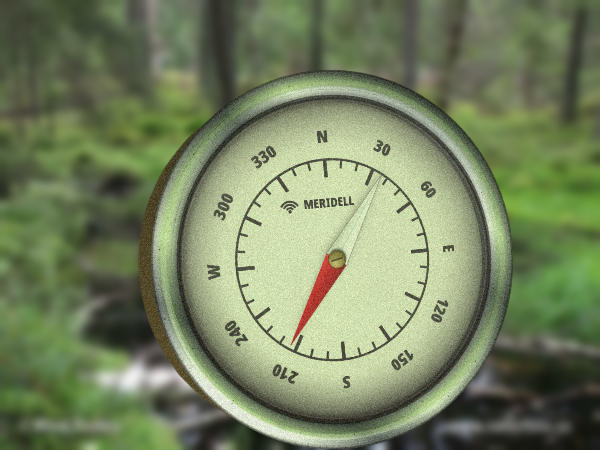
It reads 215; °
